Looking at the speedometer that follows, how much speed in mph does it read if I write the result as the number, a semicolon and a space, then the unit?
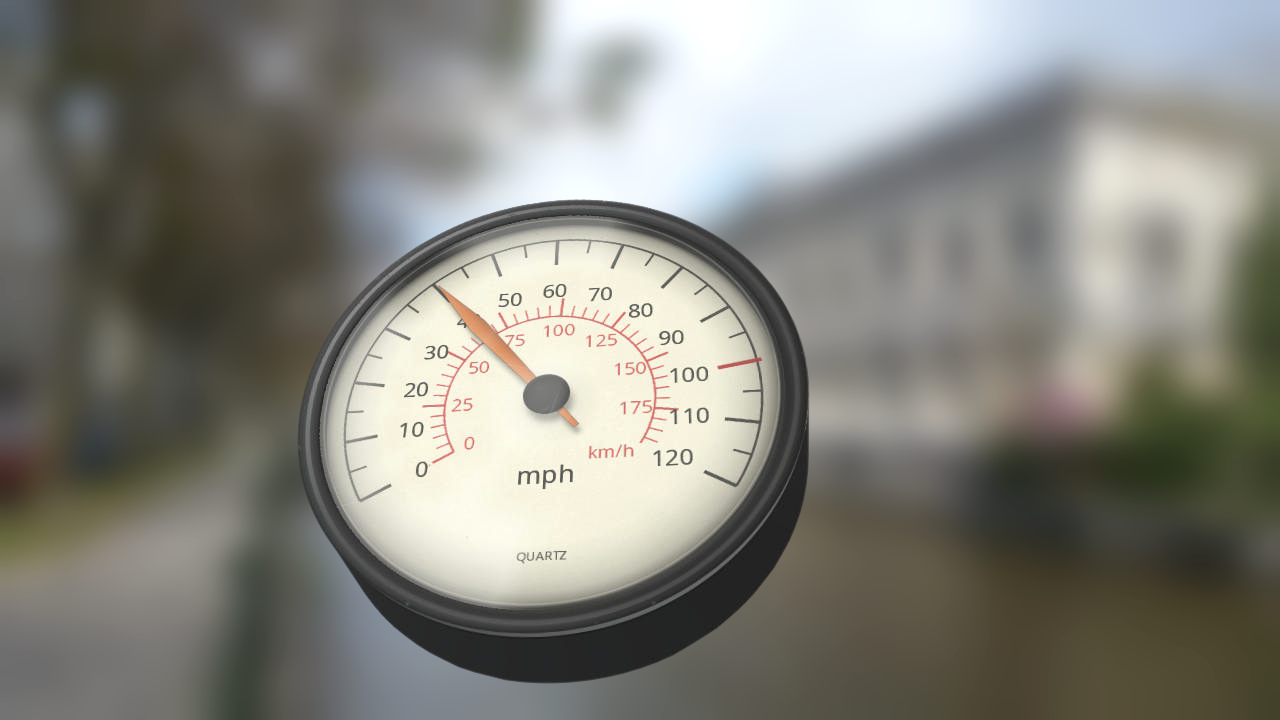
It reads 40; mph
